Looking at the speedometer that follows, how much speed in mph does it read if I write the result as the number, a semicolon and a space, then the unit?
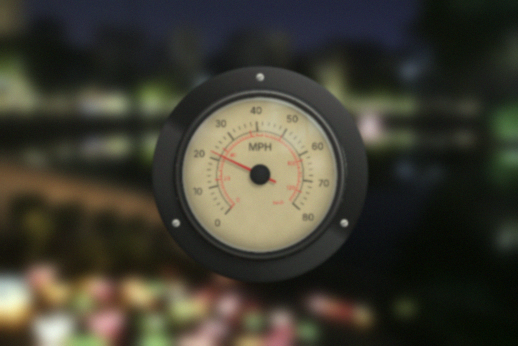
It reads 22; mph
